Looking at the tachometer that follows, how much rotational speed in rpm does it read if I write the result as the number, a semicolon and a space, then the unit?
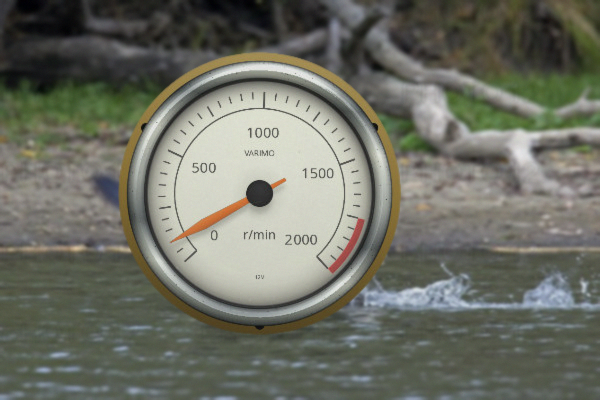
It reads 100; rpm
